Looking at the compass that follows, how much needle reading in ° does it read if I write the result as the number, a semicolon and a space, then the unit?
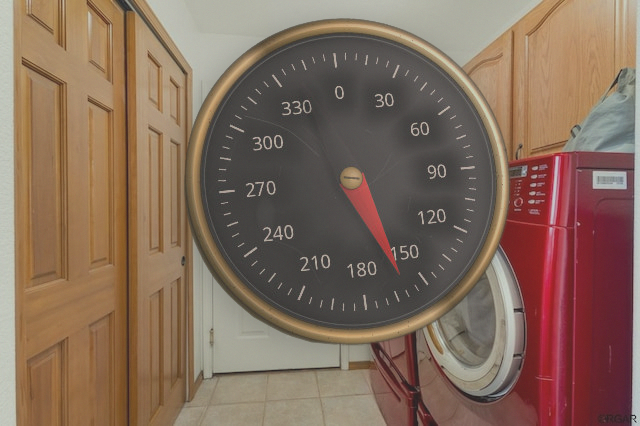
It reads 160; °
